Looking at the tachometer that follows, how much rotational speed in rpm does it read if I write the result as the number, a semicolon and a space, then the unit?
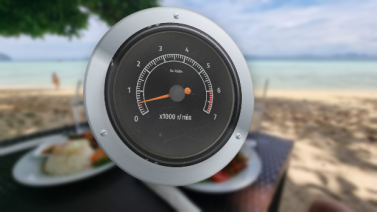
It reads 500; rpm
